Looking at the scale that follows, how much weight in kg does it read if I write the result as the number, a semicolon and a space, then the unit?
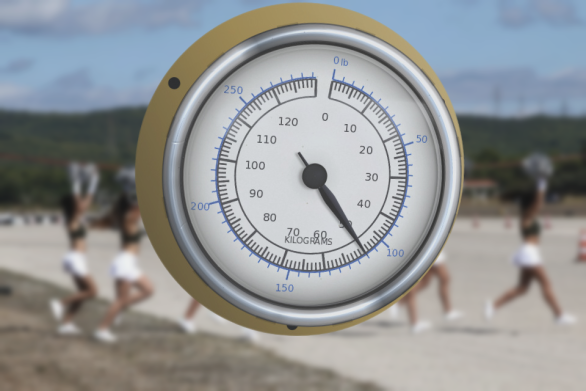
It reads 50; kg
